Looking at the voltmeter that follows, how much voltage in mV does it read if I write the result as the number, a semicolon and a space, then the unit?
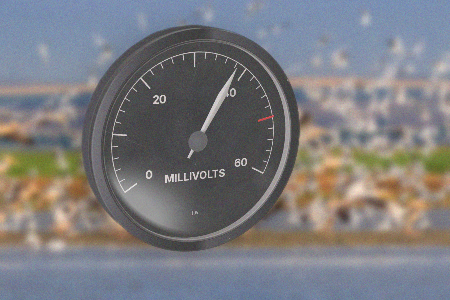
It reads 38; mV
